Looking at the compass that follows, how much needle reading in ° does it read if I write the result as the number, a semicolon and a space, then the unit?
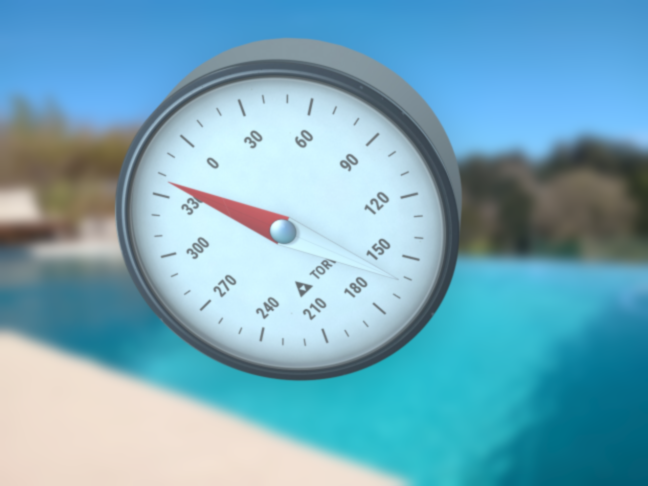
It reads 340; °
